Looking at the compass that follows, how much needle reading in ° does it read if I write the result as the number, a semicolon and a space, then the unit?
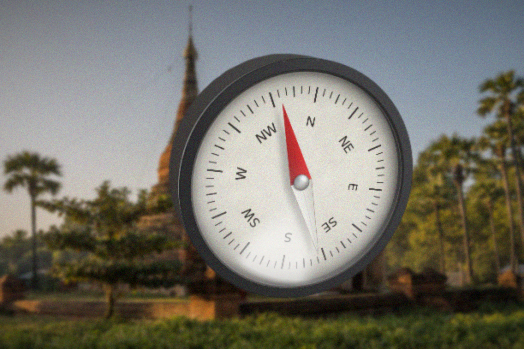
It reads 335; °
